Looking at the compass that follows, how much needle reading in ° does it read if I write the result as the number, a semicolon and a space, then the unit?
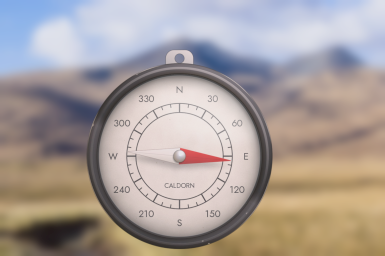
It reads 95; °
